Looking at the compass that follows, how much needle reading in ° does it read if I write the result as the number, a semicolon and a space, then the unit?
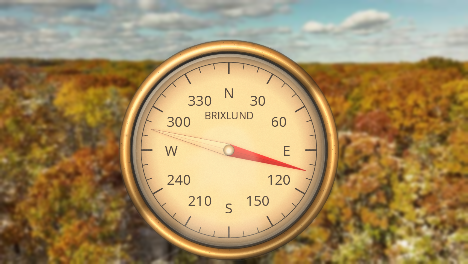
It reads 105; °
